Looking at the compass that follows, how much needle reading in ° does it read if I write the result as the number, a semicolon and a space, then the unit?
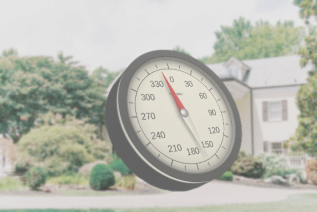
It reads 345; °
